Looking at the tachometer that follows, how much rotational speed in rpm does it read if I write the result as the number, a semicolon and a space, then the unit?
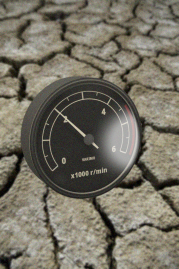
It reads 2000; rpm
